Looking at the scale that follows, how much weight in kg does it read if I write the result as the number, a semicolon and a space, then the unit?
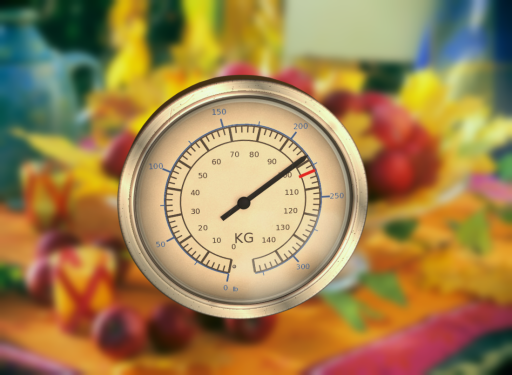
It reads 98; kg
